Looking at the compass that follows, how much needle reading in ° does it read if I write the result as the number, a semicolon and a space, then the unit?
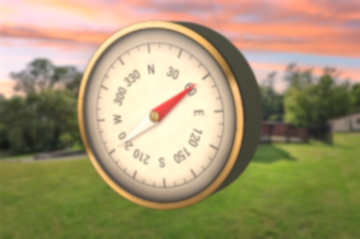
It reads 60; °
